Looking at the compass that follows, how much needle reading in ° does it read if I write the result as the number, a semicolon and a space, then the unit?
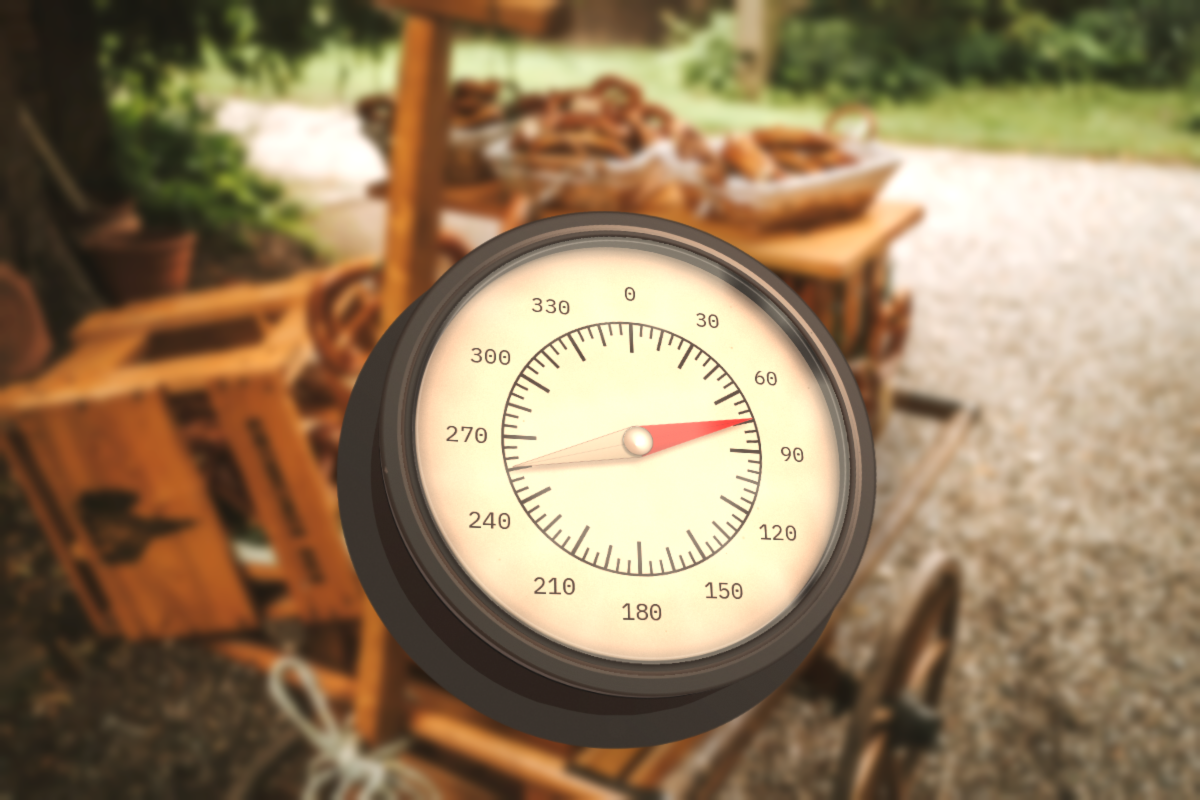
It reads 75; °
